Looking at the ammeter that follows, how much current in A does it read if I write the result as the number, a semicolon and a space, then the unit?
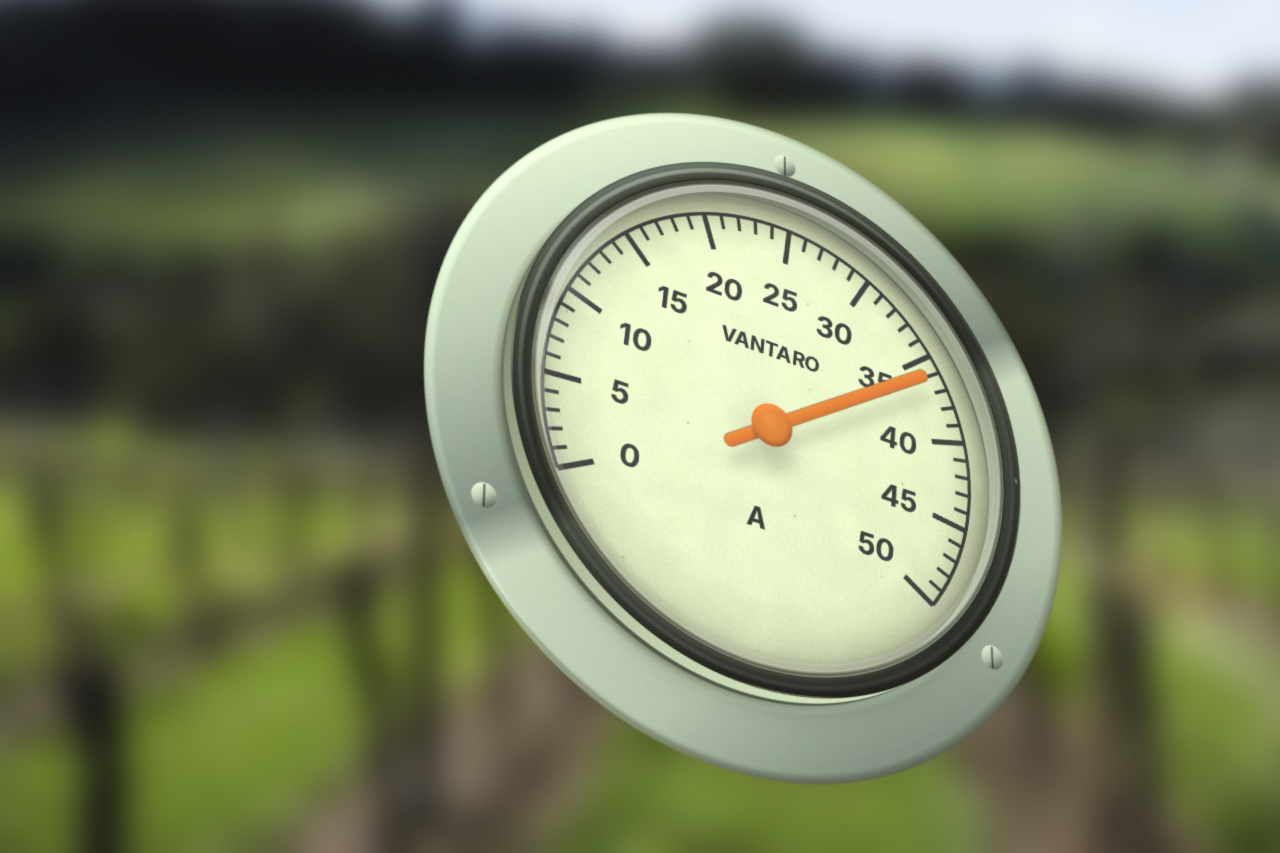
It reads 36; A
